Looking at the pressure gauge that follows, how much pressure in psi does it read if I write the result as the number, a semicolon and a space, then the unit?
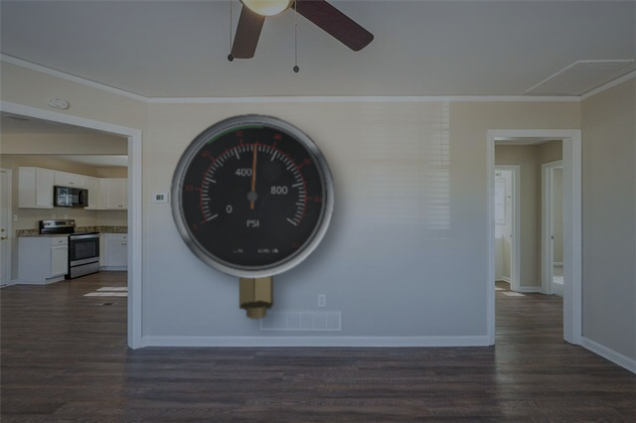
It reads 500; psi
